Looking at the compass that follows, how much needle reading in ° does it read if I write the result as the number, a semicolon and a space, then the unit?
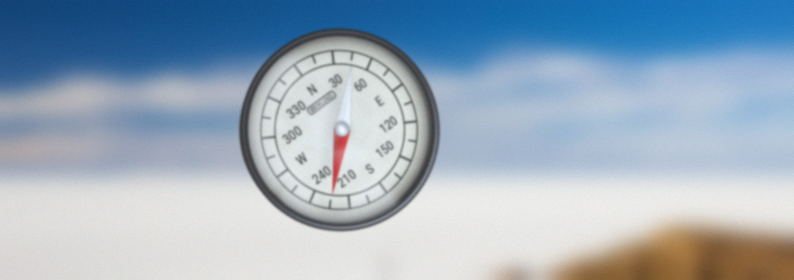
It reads 225; °
